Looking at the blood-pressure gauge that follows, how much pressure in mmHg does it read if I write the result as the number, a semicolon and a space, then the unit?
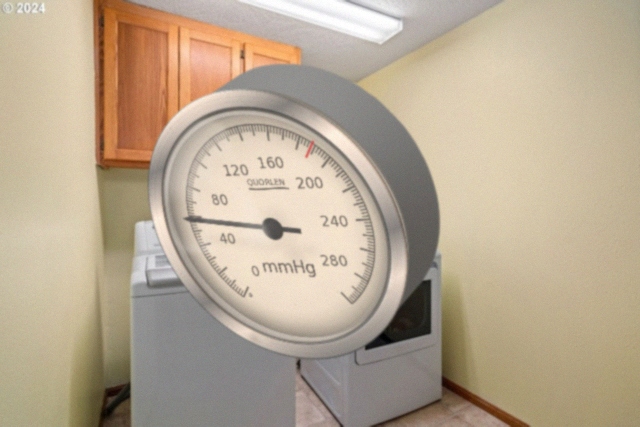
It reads 60; mmHg
